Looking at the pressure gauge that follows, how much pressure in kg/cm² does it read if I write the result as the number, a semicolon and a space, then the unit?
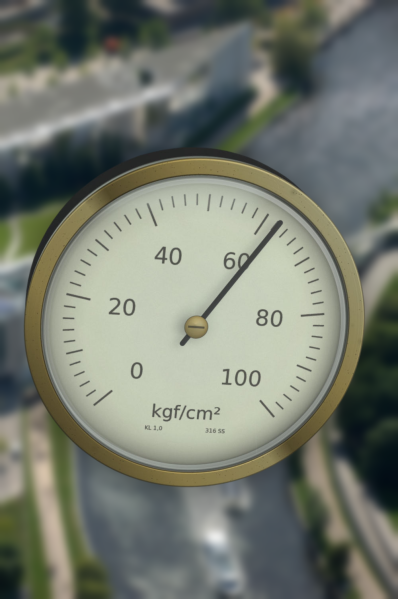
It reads 62; kg/cm²
